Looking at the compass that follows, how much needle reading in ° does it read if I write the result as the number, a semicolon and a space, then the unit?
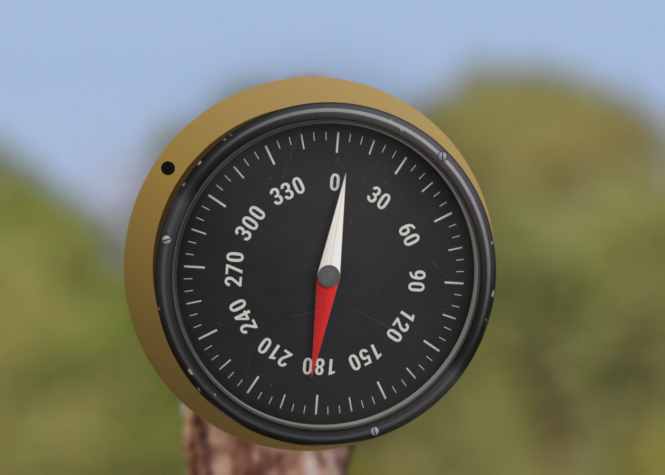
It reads 185; °
